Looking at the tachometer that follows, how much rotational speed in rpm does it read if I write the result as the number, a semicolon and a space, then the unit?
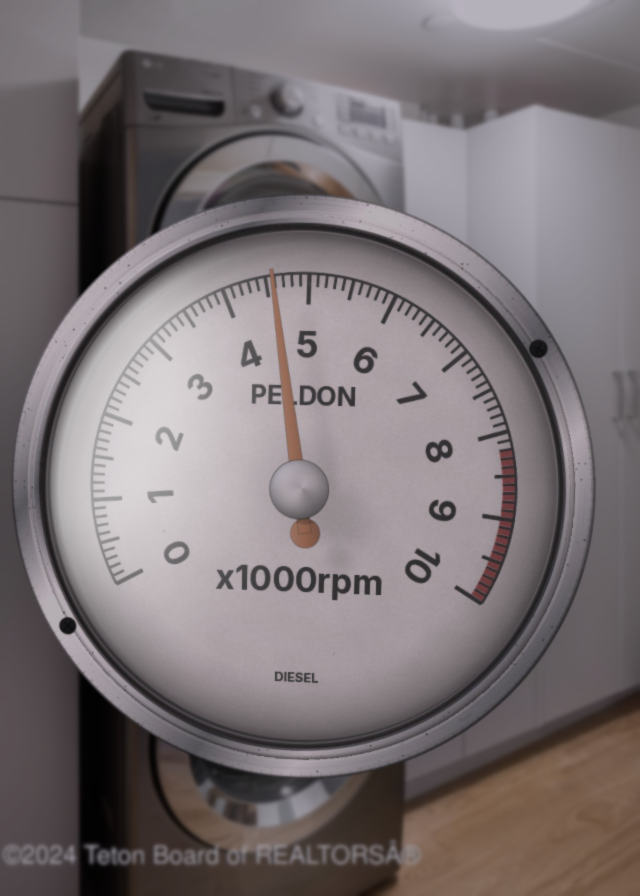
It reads 4600; rpm
